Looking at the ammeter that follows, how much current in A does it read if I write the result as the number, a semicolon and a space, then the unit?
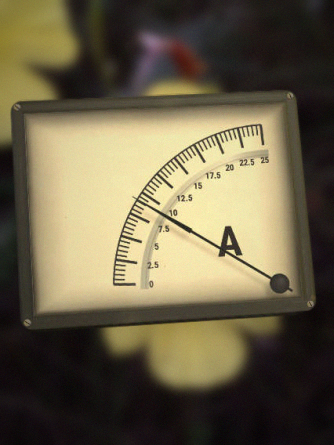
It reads 9; A
